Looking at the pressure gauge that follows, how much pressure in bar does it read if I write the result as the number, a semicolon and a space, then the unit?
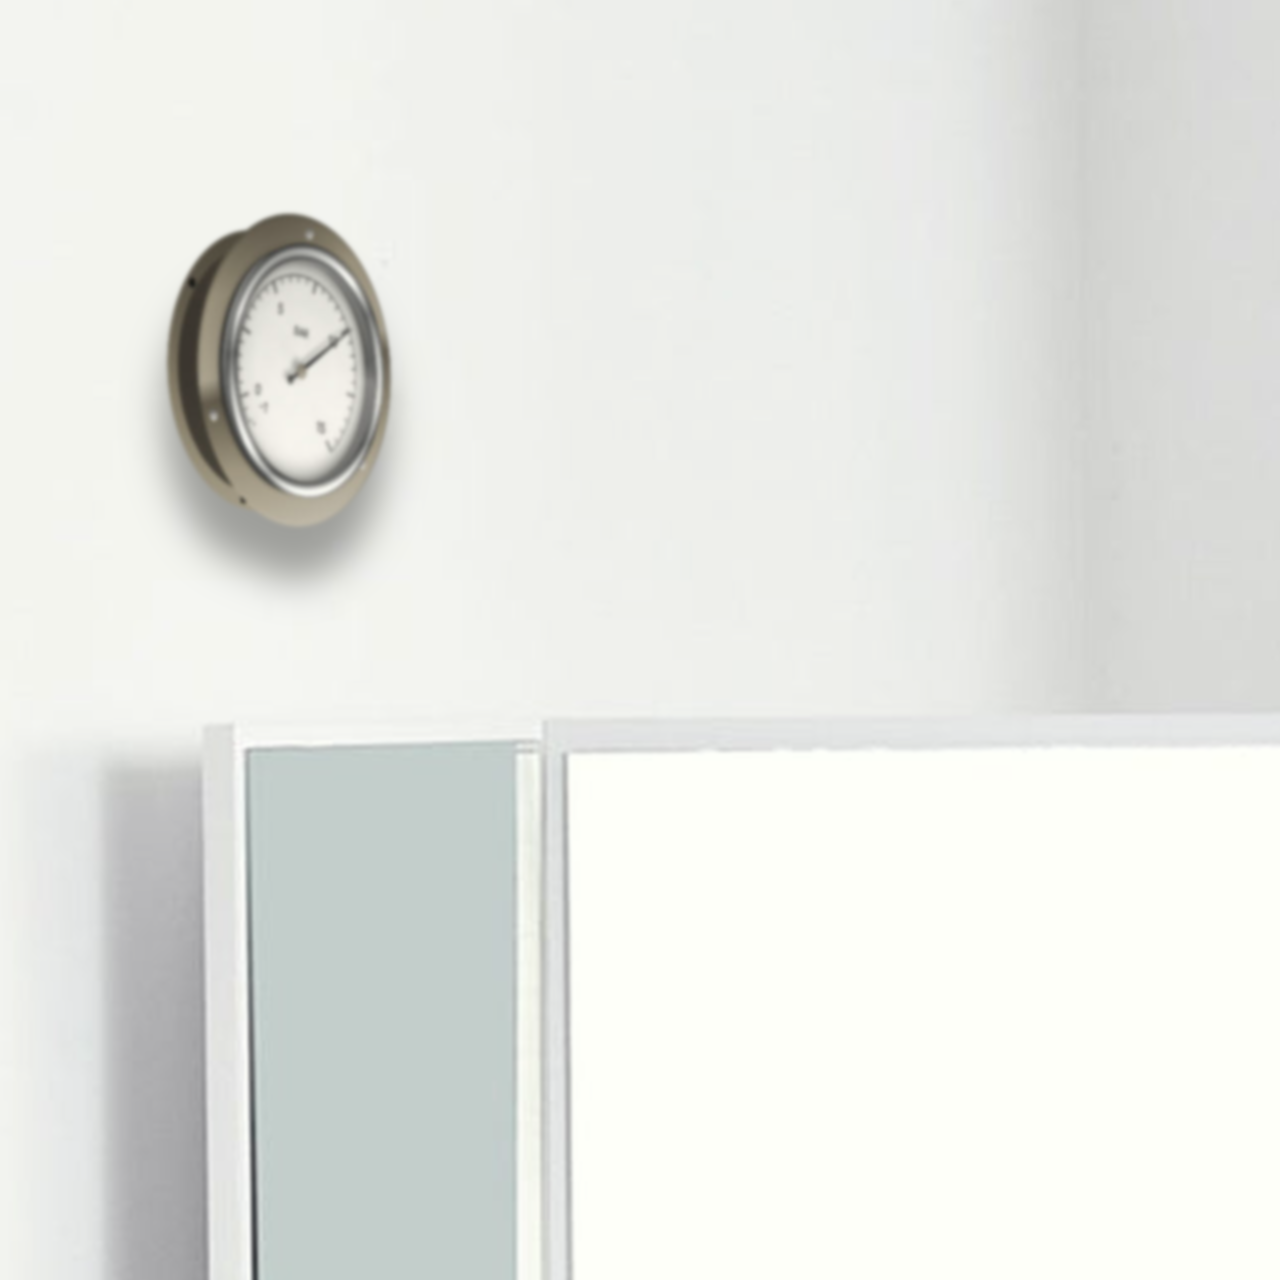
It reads 10; bar
